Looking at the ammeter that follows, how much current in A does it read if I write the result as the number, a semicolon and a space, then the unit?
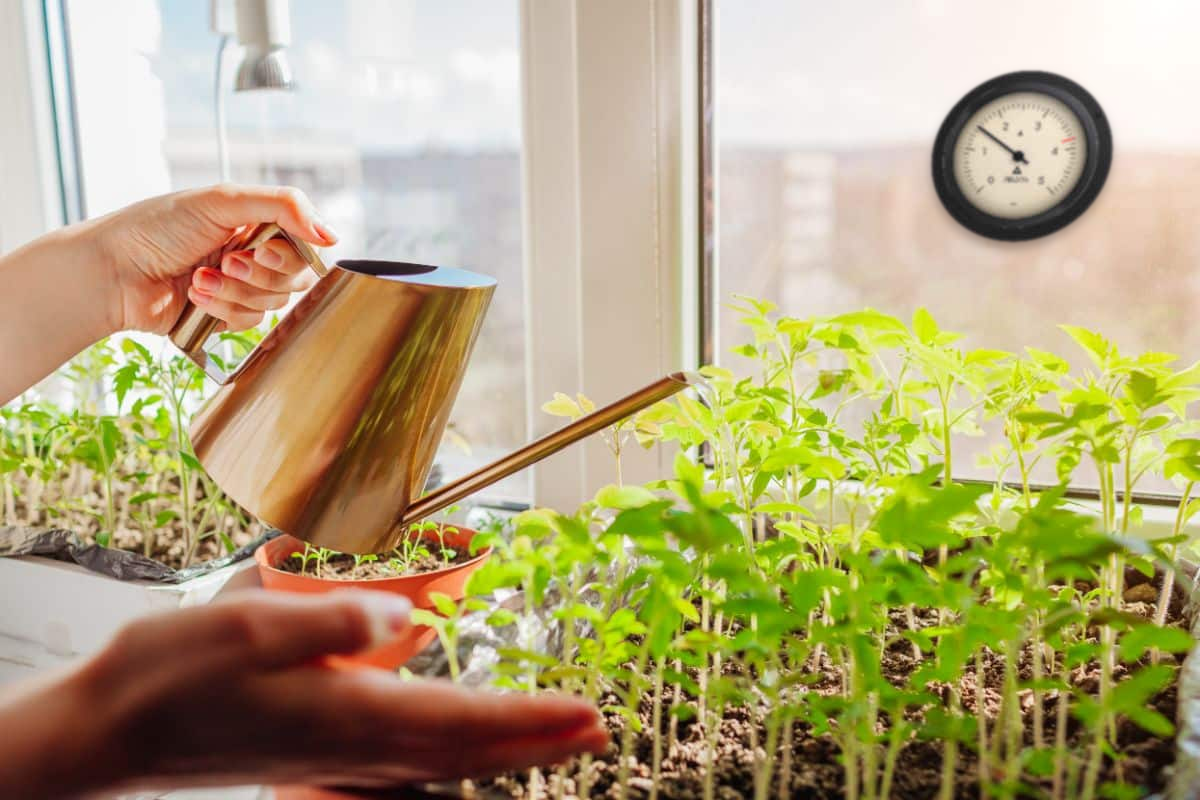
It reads 1.5; A
